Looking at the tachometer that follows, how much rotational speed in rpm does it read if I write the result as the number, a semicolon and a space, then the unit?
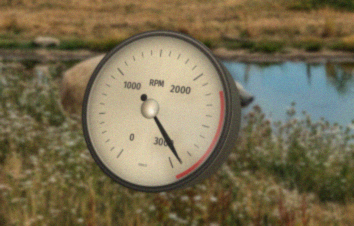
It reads 2900; rpm
